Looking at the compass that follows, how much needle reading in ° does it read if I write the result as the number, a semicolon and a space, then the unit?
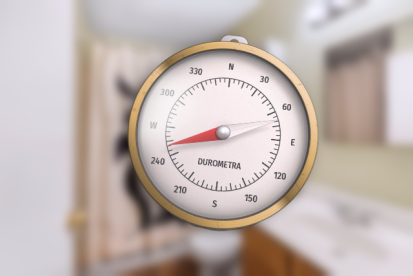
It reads 250; °
